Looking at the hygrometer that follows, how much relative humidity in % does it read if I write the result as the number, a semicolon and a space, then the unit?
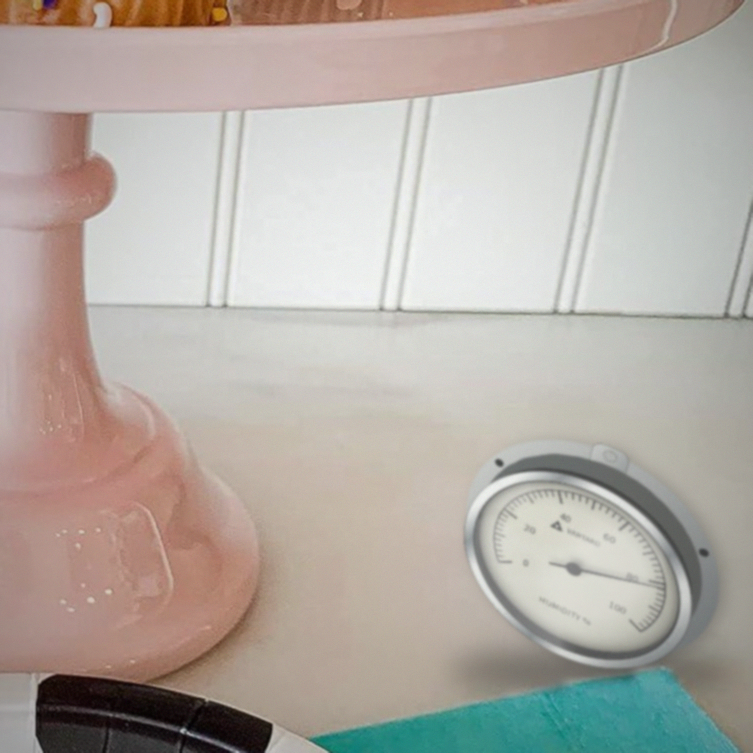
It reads 80; %
